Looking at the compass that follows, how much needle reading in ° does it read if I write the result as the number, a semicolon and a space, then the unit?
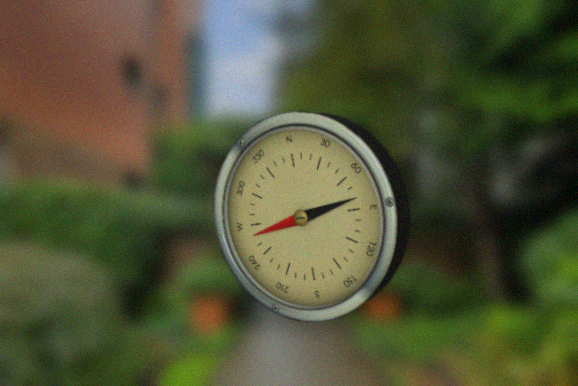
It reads 260; °
